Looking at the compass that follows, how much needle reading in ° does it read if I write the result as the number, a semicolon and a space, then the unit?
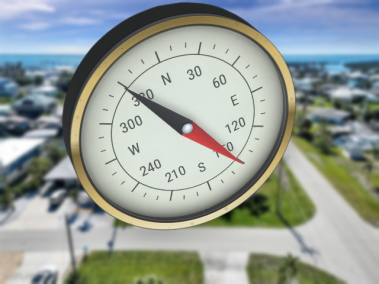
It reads 150; °
